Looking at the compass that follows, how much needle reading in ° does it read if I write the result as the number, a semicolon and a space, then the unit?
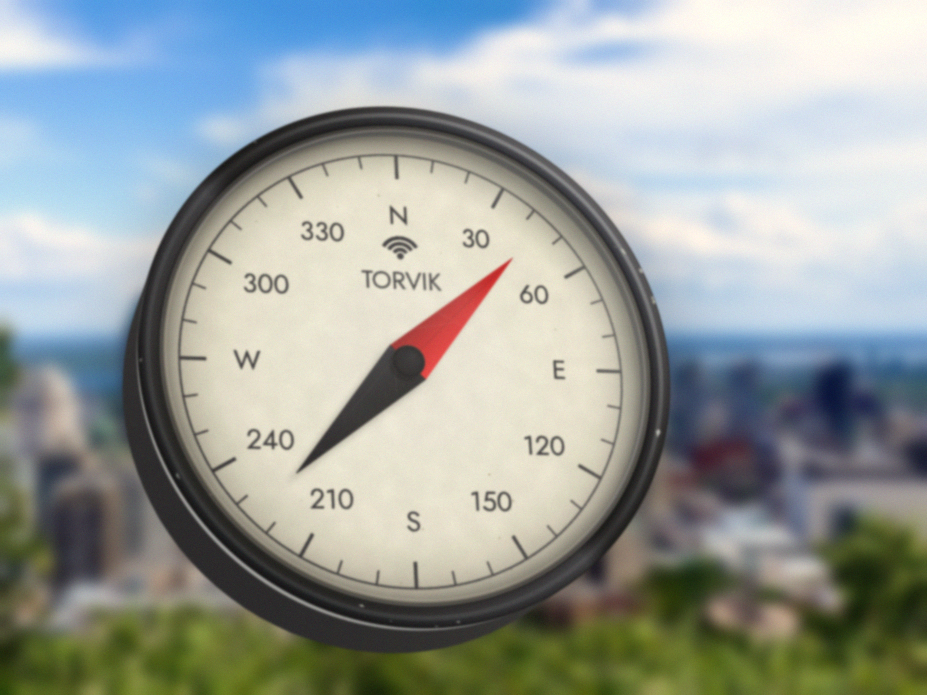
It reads 45; °
